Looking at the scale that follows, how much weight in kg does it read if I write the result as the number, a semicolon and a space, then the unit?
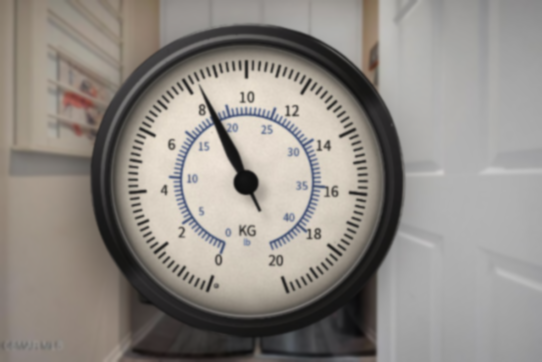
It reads 8.4; kg
